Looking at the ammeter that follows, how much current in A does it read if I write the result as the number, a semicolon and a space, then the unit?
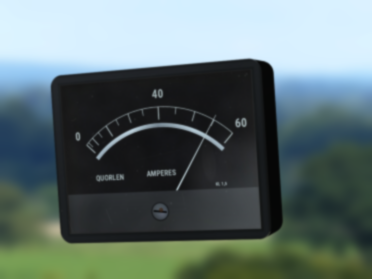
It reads 55; A
